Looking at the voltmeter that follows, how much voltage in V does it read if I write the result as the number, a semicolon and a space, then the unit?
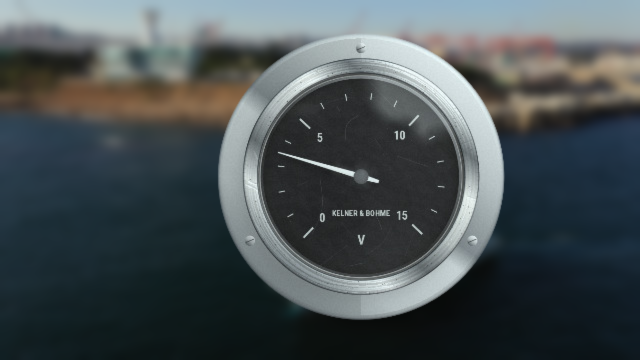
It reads 3.5; V
